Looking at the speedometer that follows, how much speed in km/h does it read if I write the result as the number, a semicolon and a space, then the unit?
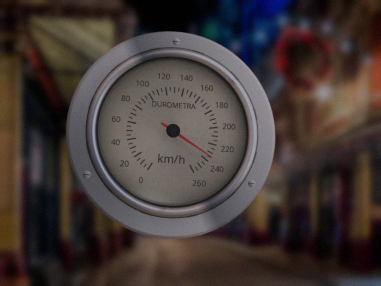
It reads 235; km/h
